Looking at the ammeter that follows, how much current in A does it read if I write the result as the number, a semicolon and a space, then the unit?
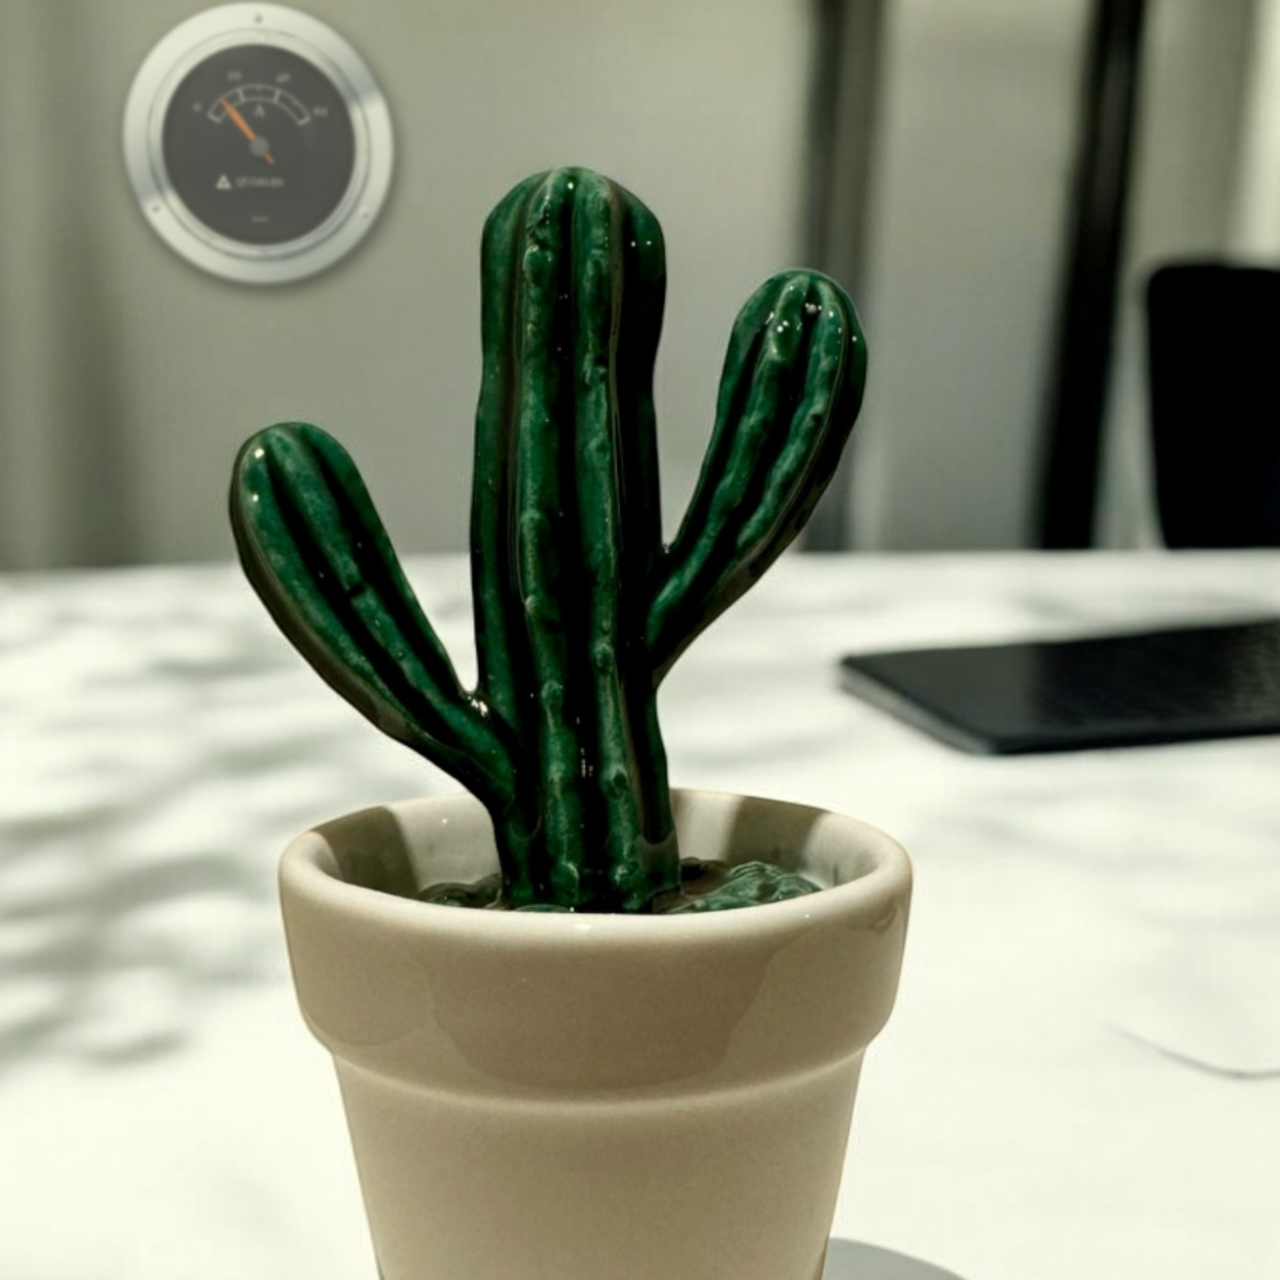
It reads 10; A
